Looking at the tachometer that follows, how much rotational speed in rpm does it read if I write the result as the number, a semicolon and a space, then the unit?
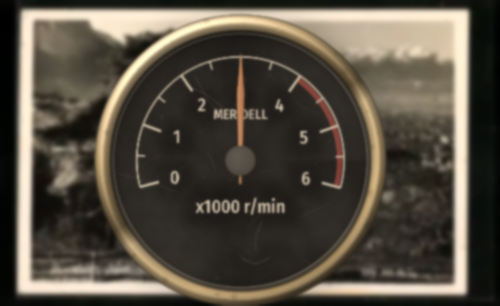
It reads 3000; rpm
